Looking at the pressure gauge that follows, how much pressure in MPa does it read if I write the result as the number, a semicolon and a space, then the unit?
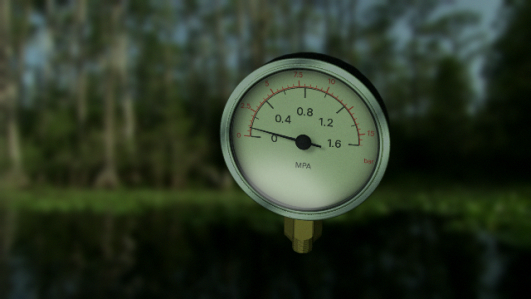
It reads 0.1; MPa
